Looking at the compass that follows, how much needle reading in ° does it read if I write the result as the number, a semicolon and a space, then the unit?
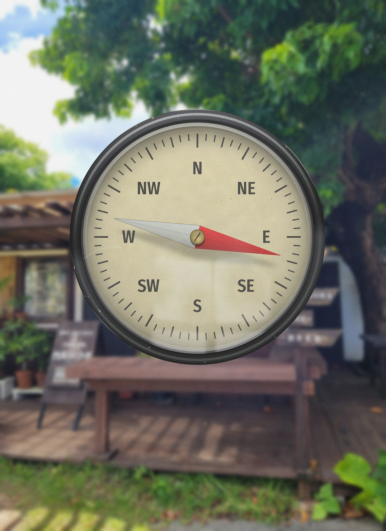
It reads 102.5; °
